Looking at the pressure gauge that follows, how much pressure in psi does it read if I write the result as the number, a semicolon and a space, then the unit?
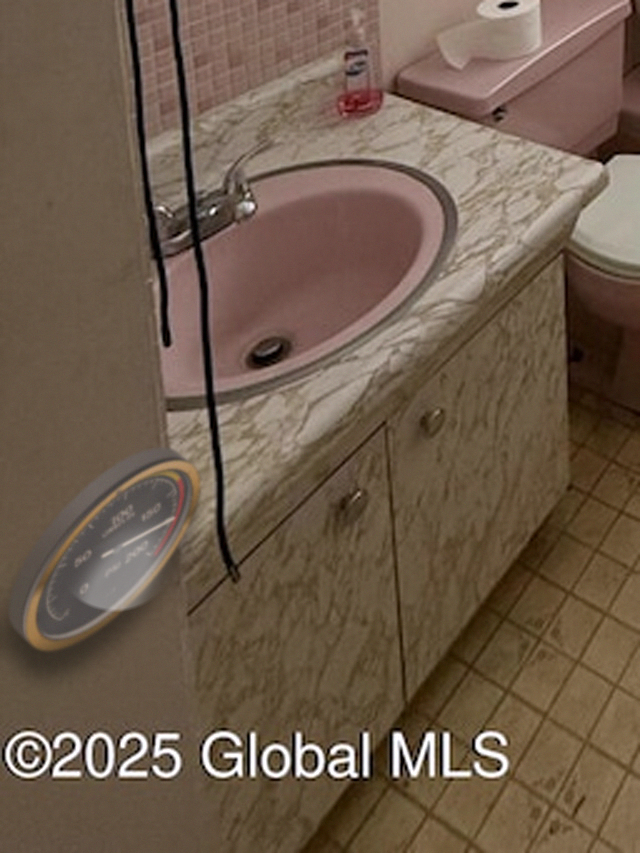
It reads 175; psi
